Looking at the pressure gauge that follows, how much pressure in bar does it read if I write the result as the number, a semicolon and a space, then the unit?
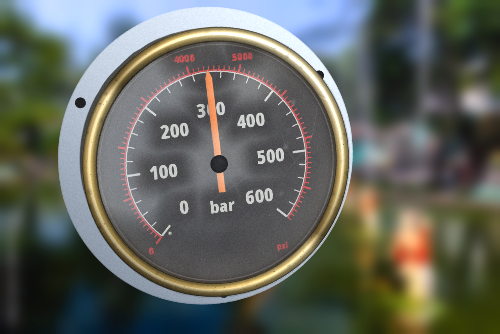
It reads 300; bar
